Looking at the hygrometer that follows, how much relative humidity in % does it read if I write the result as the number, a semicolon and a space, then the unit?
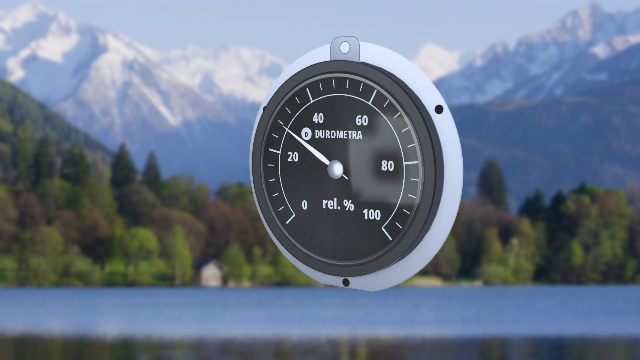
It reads 28; %
